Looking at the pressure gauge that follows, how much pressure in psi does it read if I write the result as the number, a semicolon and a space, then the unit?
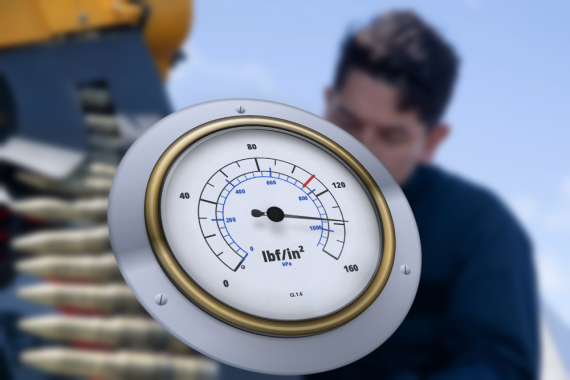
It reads 140; psi
